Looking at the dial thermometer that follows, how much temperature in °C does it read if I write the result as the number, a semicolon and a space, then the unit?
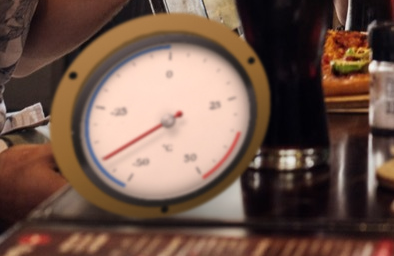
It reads -40; °C
